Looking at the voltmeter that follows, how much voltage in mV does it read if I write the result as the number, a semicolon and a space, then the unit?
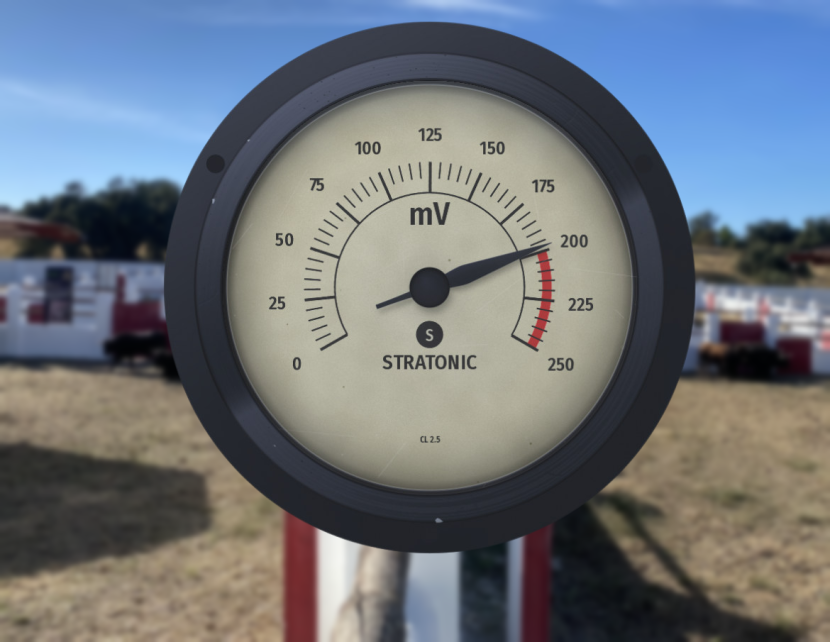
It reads 197.5; mV
